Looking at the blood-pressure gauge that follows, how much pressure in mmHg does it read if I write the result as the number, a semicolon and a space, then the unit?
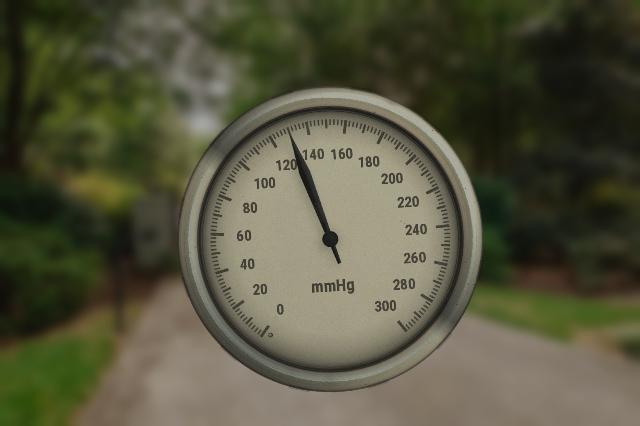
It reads 130; mmHg
